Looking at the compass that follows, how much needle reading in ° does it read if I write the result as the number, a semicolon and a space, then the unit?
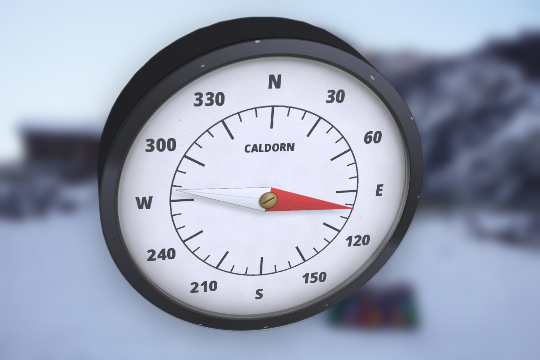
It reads 100; °
